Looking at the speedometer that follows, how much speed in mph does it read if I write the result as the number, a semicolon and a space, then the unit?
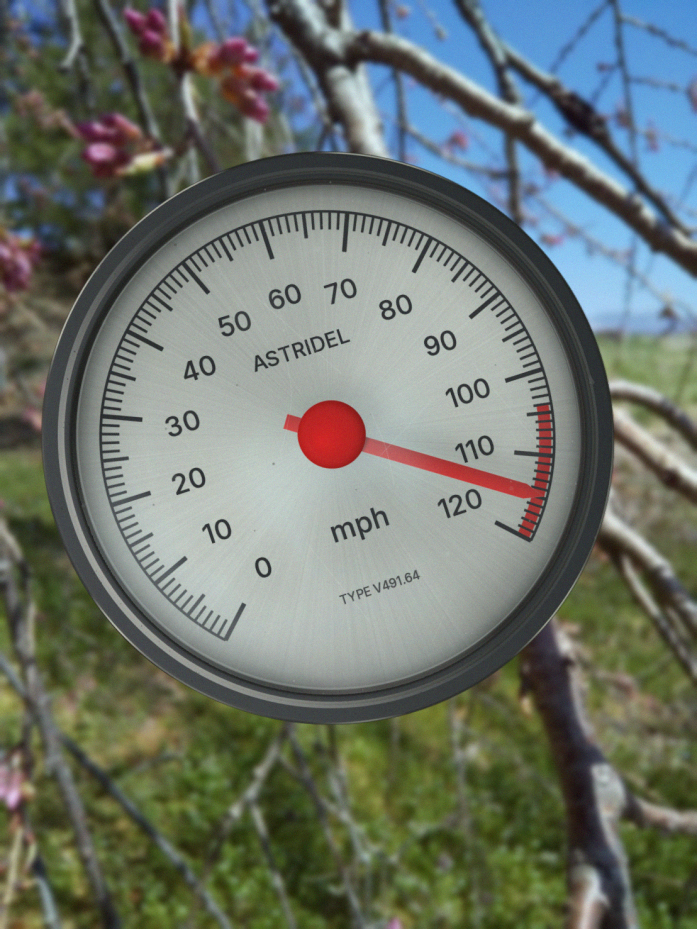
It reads 115; mph
